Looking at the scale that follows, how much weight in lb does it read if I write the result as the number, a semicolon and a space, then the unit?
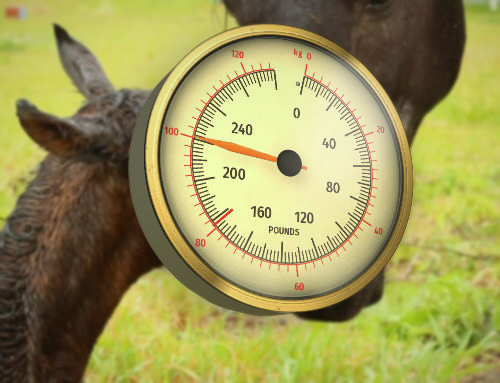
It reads 220; lb
